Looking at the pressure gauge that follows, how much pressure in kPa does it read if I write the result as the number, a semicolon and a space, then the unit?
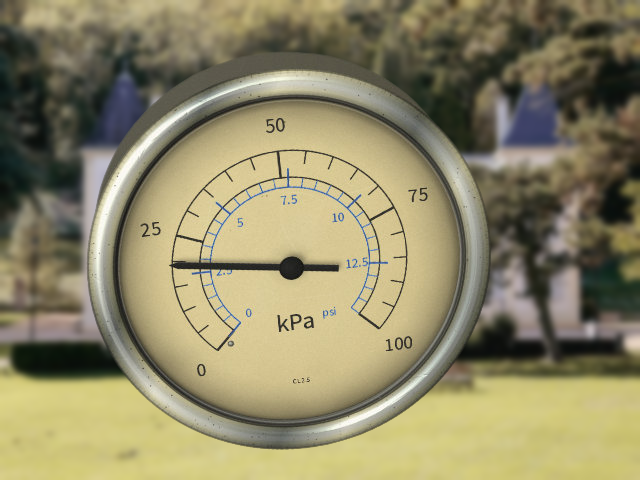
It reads 20; kPa
